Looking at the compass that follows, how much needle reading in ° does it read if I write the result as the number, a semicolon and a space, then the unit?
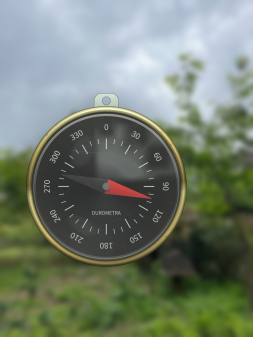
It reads 105; °
